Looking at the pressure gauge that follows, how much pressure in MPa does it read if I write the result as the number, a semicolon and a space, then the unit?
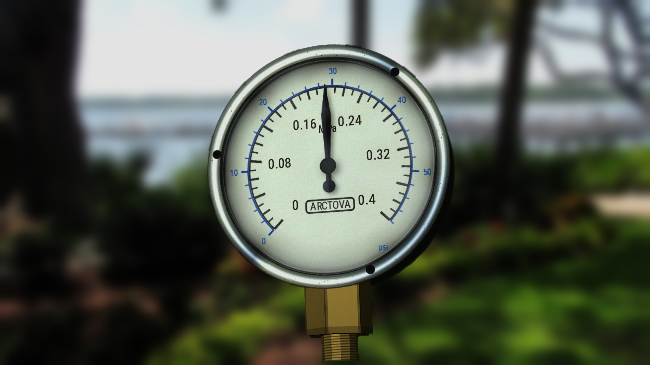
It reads 0.2; MPa
